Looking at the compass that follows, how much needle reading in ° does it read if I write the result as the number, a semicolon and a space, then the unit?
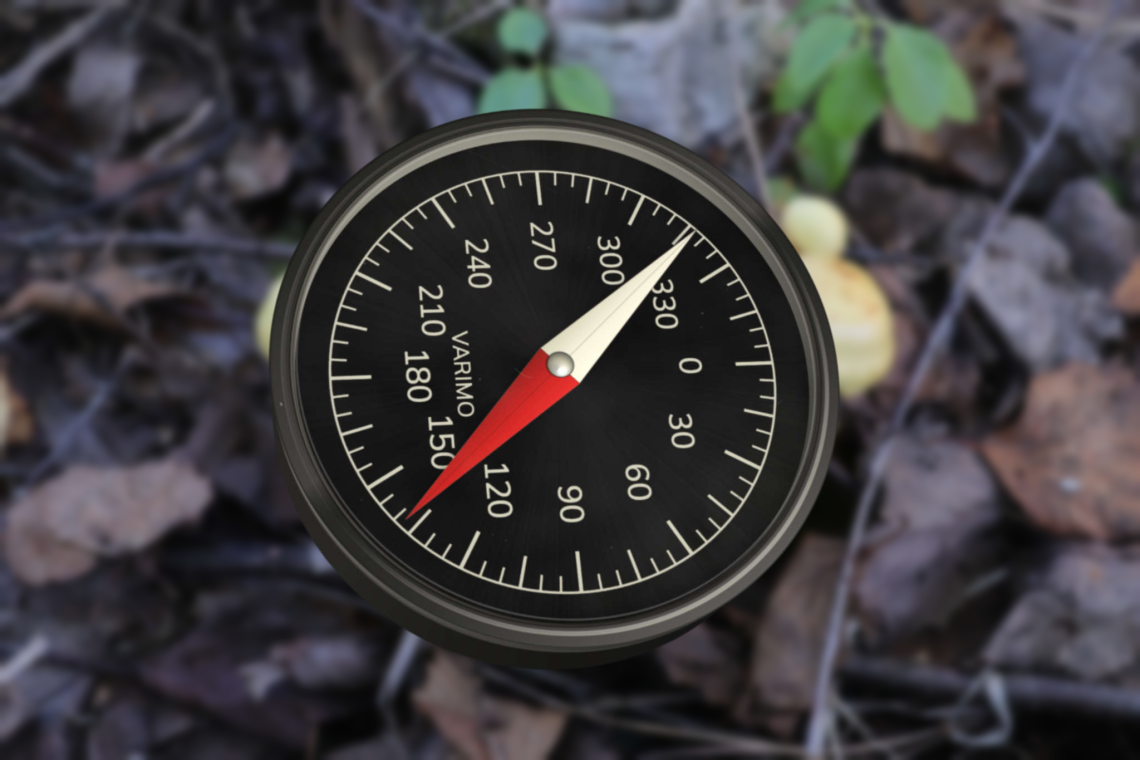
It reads 137.5; °
